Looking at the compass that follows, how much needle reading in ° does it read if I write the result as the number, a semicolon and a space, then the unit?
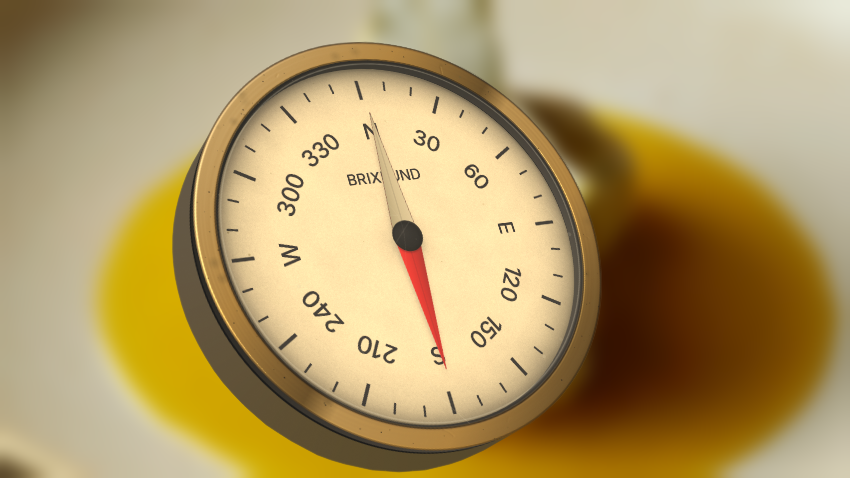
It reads 180; °
